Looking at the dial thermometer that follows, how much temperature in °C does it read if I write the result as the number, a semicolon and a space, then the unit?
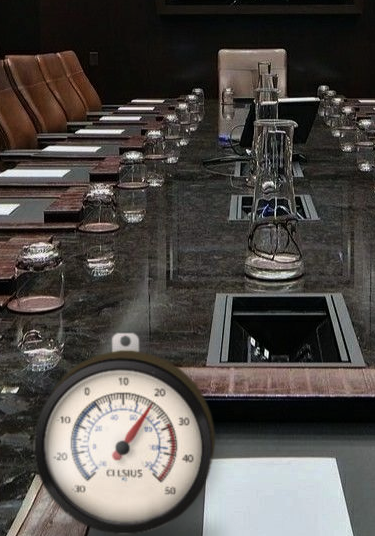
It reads 20; °C
